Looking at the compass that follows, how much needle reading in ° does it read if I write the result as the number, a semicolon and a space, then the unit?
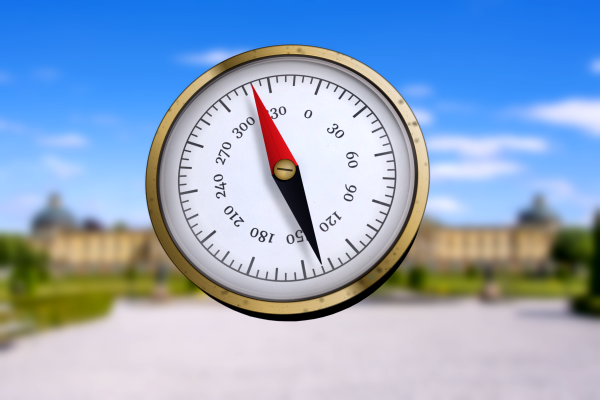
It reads 320; °
